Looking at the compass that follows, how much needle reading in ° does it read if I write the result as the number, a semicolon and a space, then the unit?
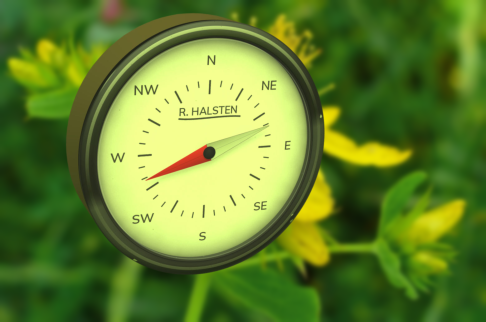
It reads 250; °
